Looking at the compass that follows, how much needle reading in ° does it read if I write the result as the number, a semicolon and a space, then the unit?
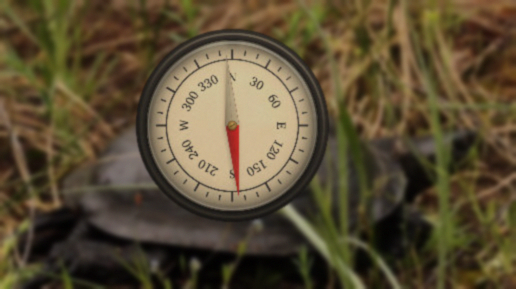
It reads 175; °
